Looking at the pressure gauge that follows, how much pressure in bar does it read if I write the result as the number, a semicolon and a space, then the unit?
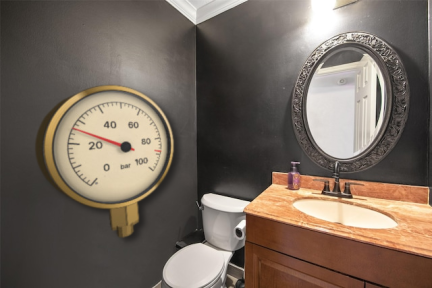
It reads 26; bar
